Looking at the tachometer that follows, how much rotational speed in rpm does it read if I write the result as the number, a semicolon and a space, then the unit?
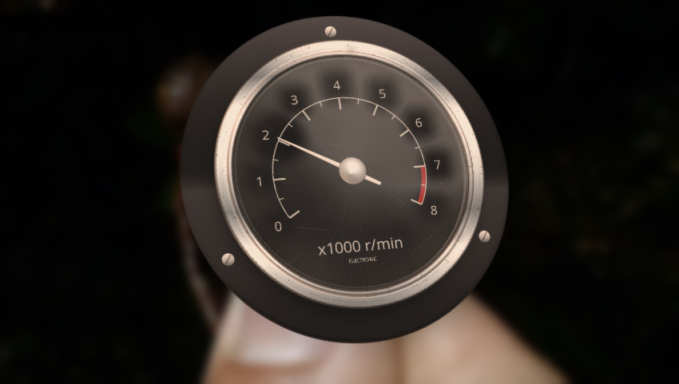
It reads 2000; rpm
